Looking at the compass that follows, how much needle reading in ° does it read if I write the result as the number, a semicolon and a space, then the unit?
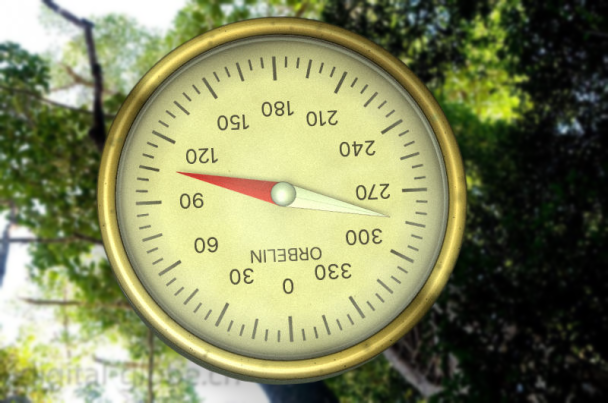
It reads 105; °
